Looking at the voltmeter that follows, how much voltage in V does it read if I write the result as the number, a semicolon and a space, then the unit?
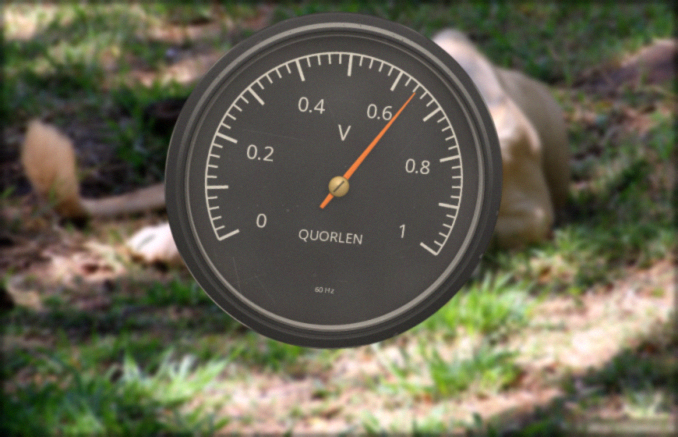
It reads 0.64; V
